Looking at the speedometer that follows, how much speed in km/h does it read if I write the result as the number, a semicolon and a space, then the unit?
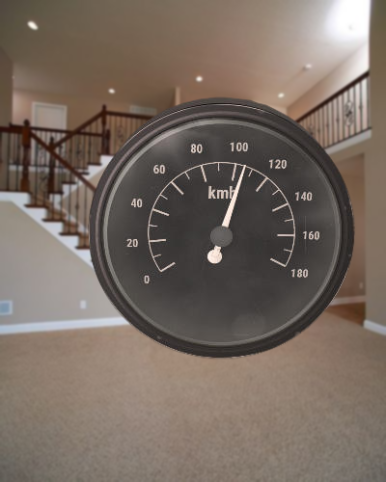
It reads 105; km/h
